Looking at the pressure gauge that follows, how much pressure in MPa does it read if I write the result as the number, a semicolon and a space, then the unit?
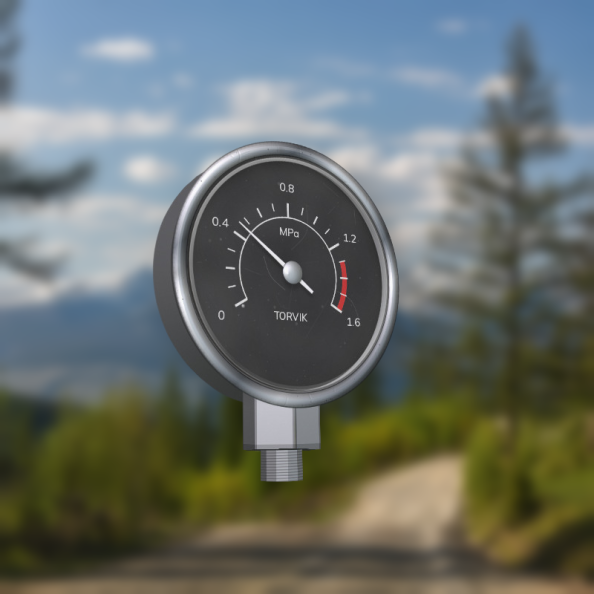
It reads 0.45; MPa
